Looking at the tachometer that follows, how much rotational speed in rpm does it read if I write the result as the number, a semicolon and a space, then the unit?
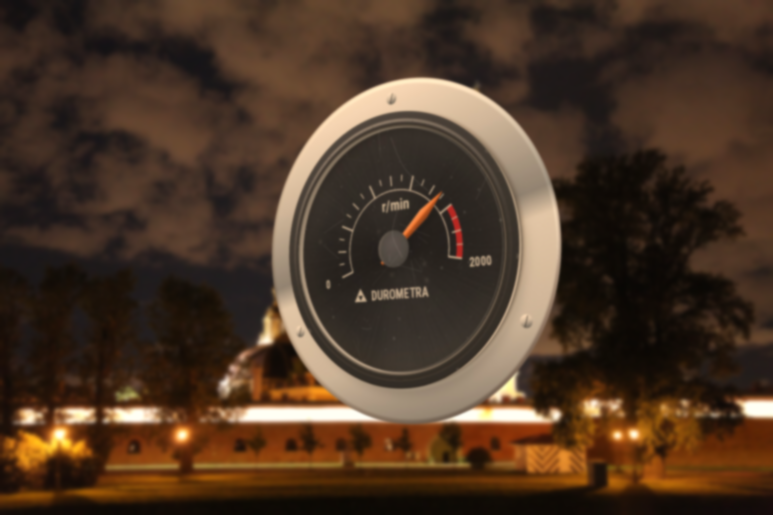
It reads 1500; rpm
